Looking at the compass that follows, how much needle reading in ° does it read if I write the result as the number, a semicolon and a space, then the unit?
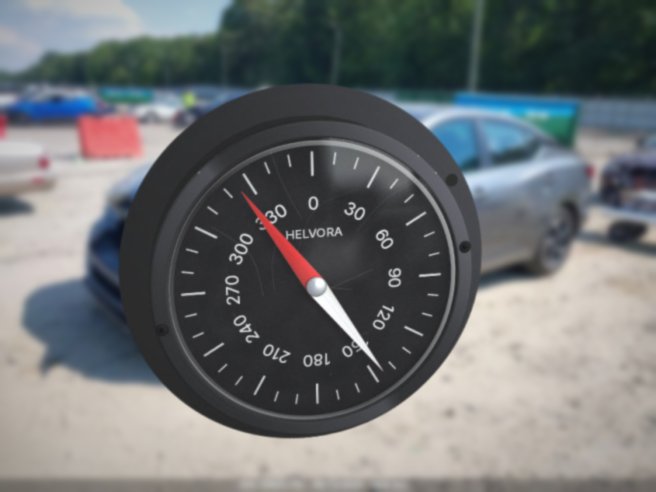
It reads 325; °
